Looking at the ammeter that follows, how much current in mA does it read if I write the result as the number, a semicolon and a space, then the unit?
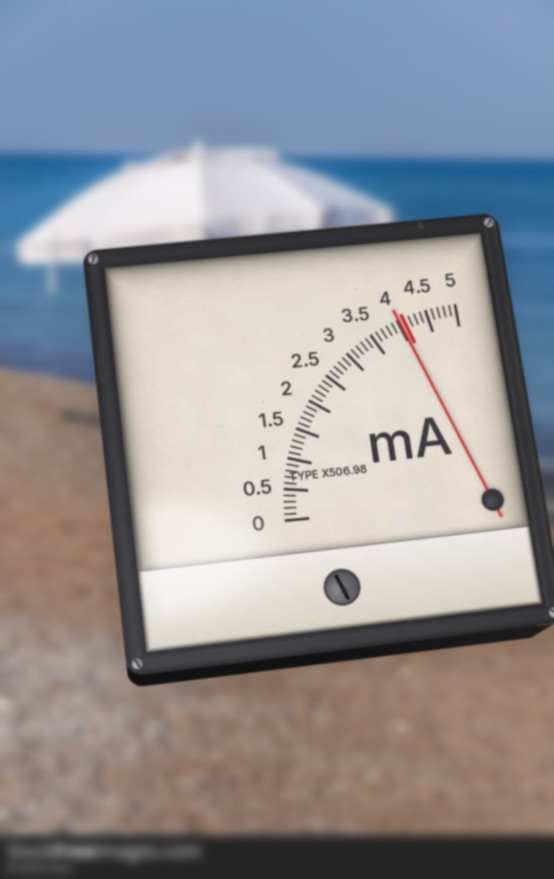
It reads 4; mA
